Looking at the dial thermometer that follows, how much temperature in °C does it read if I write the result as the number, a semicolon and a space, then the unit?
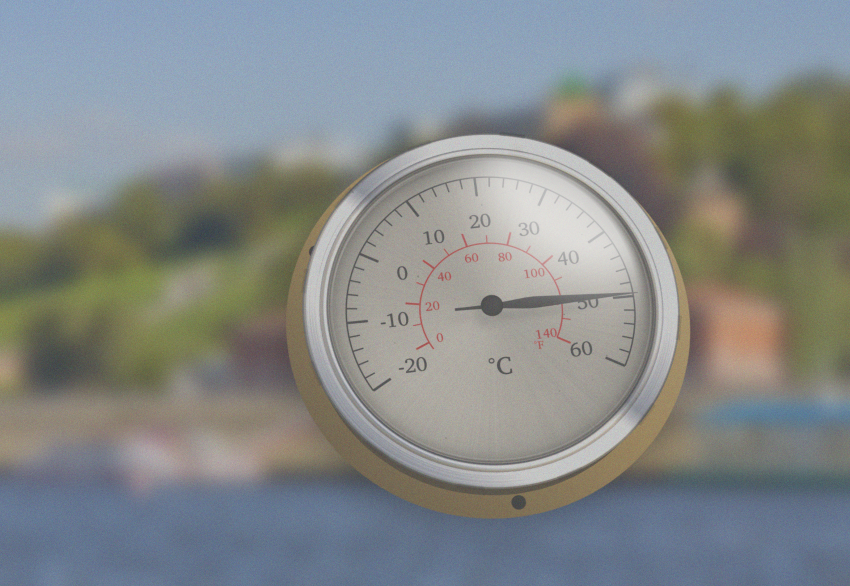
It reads 50; °C
